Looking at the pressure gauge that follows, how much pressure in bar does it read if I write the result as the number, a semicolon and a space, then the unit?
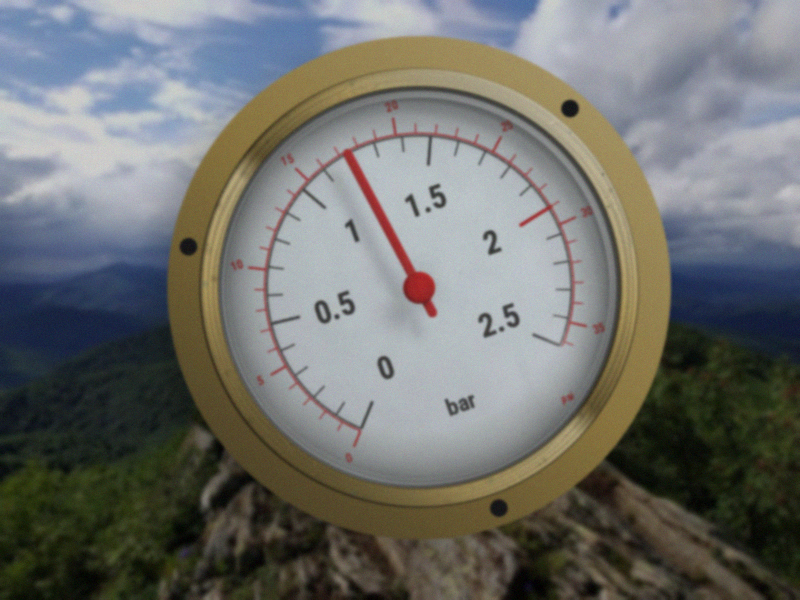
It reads 1.2; bar
